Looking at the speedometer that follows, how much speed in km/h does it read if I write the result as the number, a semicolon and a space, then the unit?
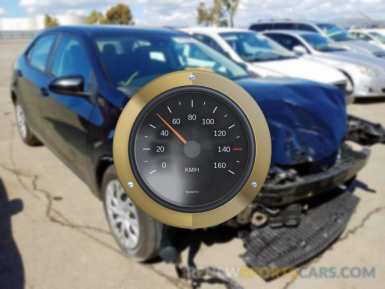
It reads 50; km/h
